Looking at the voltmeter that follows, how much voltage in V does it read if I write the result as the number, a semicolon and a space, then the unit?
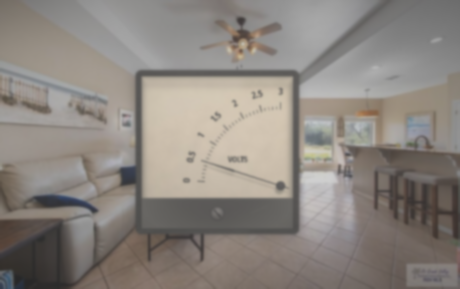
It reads 0.5; V
